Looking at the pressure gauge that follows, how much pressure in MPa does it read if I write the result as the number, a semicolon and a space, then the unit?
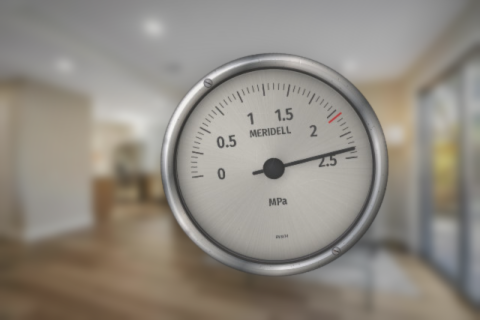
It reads 2.4; MPa
